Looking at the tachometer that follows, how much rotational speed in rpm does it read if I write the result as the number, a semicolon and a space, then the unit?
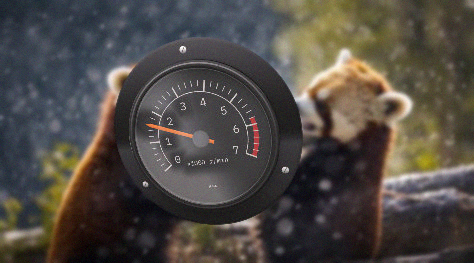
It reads 1600; rpm
